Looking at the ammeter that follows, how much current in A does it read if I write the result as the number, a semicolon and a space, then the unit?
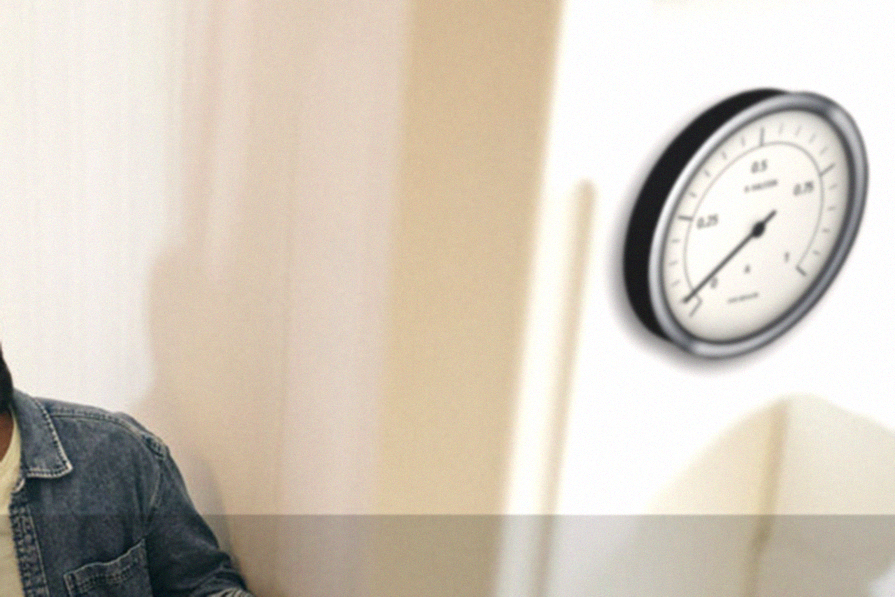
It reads 0.05; A
